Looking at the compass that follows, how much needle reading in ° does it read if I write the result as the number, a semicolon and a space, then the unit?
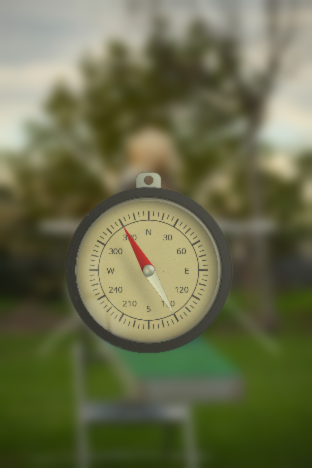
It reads 330; °
